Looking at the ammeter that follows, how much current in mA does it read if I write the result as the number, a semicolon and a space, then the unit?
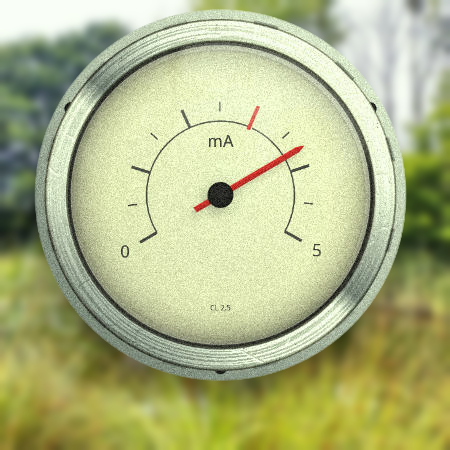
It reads 3.75; mA
